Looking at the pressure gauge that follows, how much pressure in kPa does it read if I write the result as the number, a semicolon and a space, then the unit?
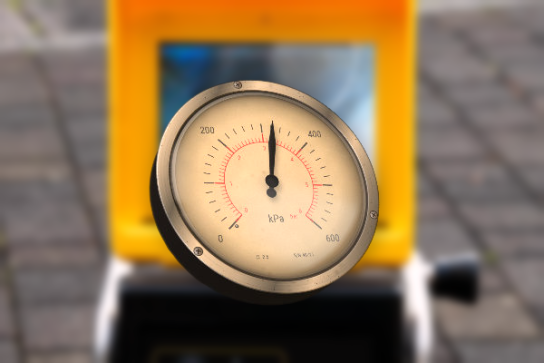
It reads 320; kPa
